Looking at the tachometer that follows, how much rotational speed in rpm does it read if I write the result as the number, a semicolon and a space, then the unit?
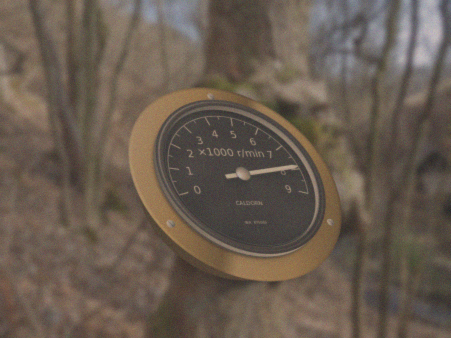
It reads 8000; rpm
